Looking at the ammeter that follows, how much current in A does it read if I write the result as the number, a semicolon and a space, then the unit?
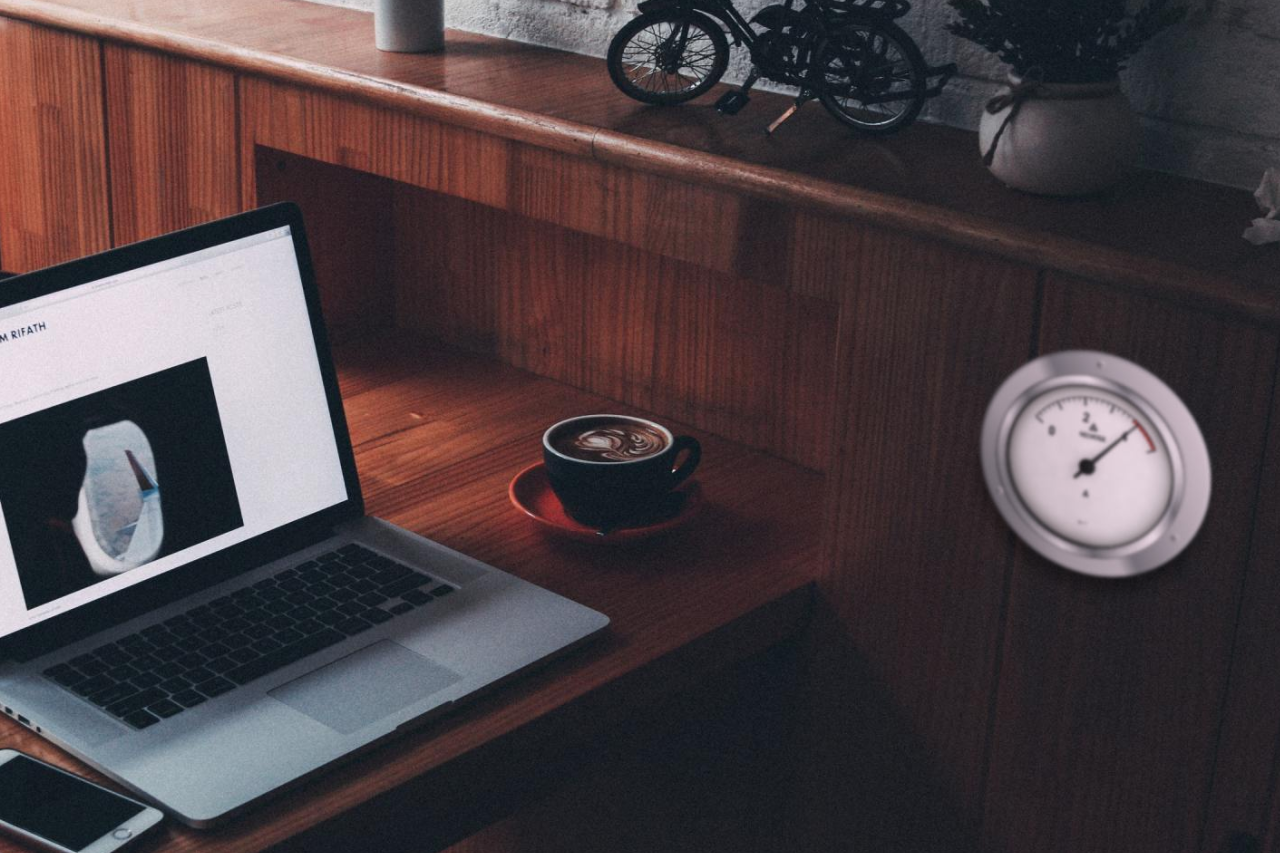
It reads 4; A
